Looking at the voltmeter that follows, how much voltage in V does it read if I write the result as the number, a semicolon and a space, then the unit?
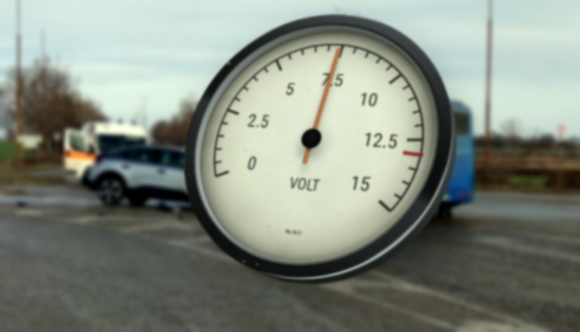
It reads 7.5; V
